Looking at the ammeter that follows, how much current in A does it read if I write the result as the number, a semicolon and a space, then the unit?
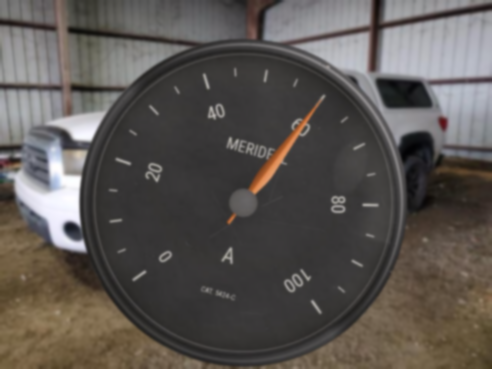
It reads 60; A
